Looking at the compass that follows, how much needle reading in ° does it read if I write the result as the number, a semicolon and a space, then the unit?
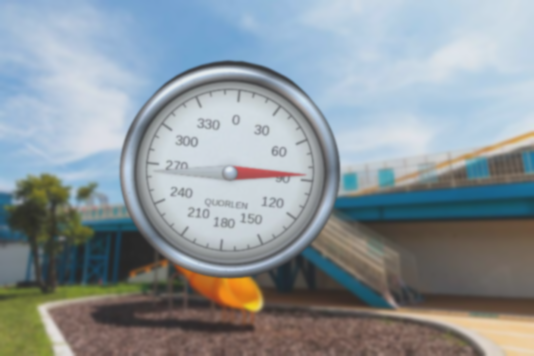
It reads 85; °
